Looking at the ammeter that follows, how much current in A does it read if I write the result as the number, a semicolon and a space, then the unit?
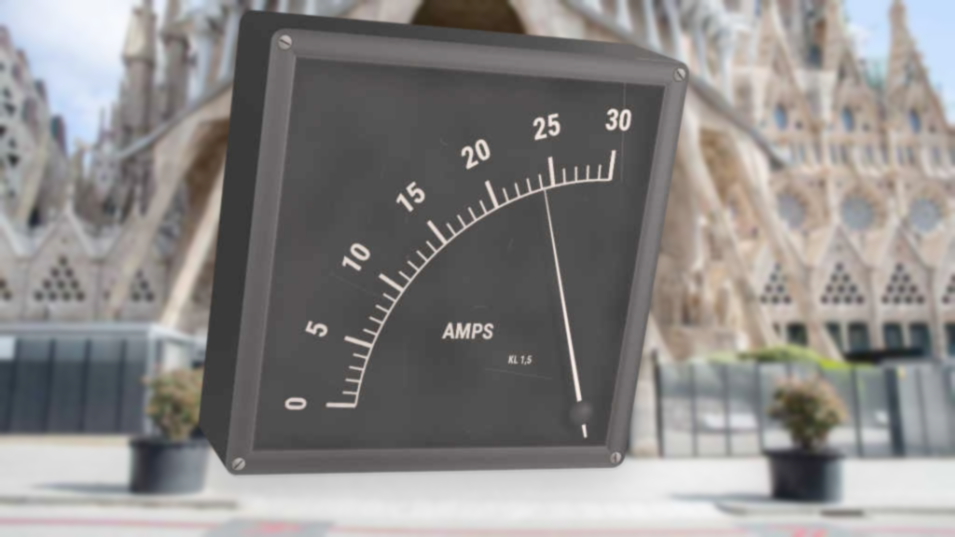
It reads 24; A
